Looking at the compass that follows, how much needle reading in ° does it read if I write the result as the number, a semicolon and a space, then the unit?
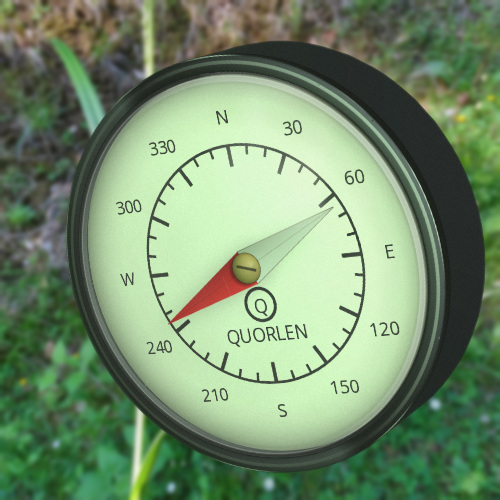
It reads 245; °
